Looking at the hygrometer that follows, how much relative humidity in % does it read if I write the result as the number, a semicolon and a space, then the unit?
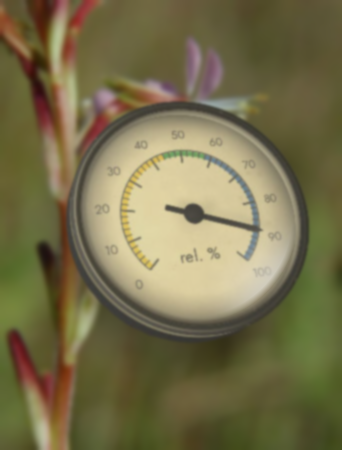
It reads 90; %
